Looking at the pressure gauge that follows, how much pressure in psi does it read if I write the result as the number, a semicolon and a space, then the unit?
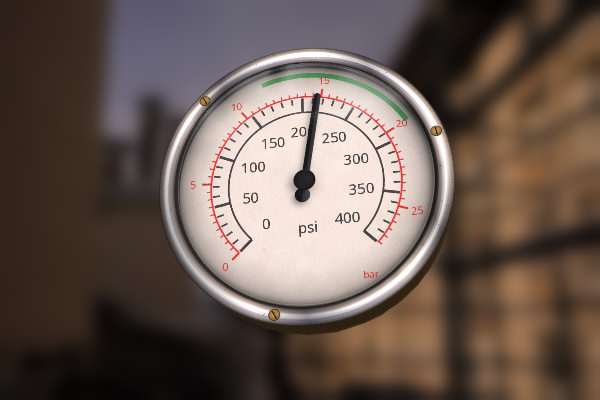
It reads 215; psi
